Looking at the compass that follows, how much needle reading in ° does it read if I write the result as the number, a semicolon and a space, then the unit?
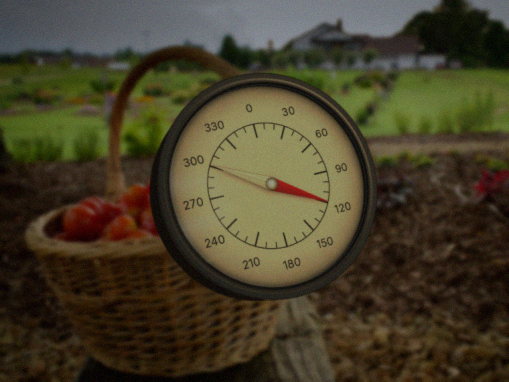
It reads 120; °
